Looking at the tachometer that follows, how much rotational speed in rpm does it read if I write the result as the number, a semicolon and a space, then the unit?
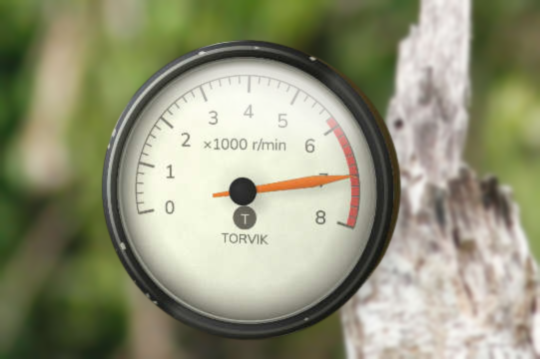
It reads 7000; rpm
